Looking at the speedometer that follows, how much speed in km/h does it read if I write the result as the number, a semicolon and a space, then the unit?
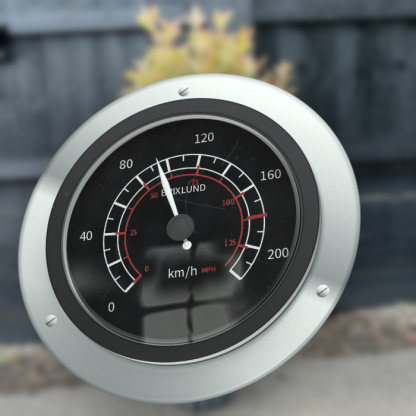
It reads 95; km/h
